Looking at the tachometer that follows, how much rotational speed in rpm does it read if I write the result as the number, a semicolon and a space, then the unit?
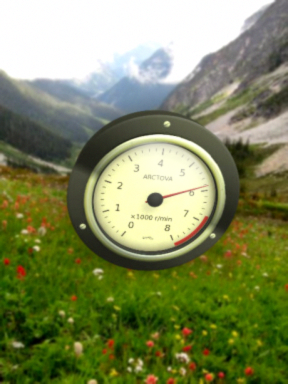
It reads 5800; rpm
